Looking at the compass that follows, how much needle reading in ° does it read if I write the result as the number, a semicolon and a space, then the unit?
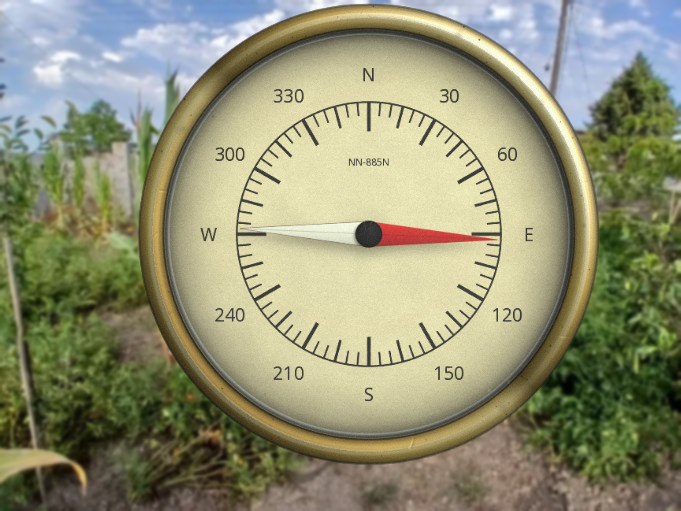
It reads 92.5; °
